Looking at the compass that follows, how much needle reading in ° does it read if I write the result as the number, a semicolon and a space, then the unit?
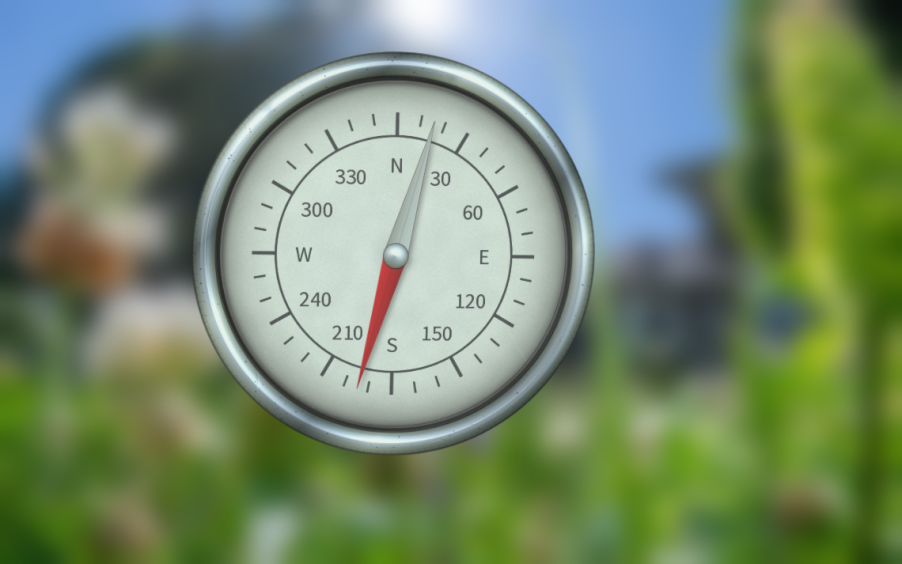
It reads 195; °
